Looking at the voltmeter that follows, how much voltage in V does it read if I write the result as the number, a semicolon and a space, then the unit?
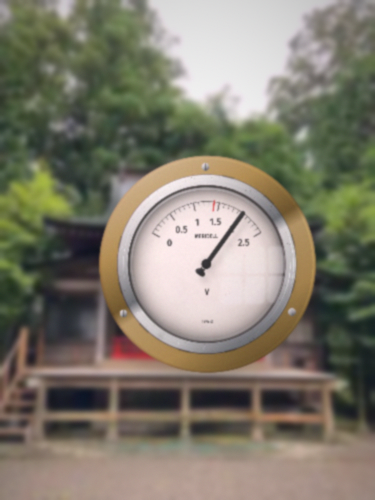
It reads 2; V
